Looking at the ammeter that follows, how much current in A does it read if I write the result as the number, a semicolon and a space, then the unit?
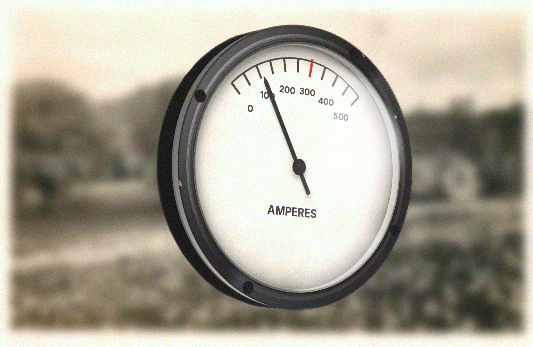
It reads 100; A
